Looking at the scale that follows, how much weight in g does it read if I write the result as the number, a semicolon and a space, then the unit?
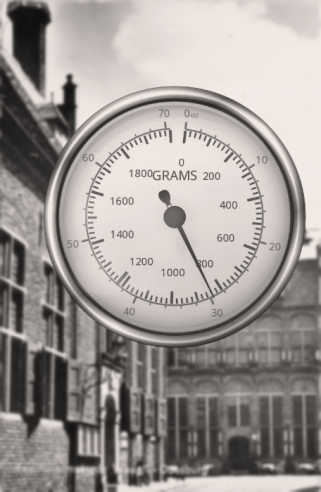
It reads 840; g
